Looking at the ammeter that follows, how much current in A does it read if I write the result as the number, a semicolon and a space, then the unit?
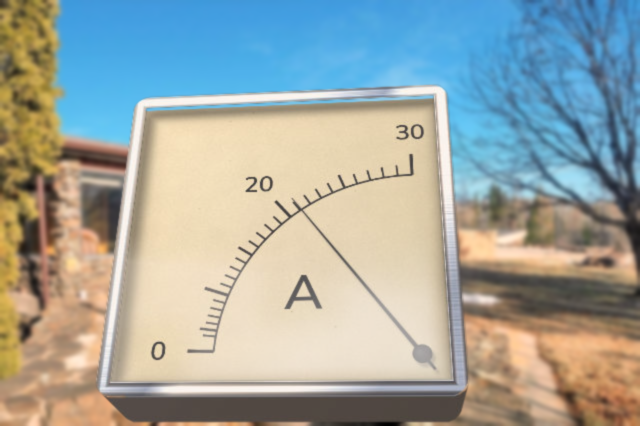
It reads 21; A
